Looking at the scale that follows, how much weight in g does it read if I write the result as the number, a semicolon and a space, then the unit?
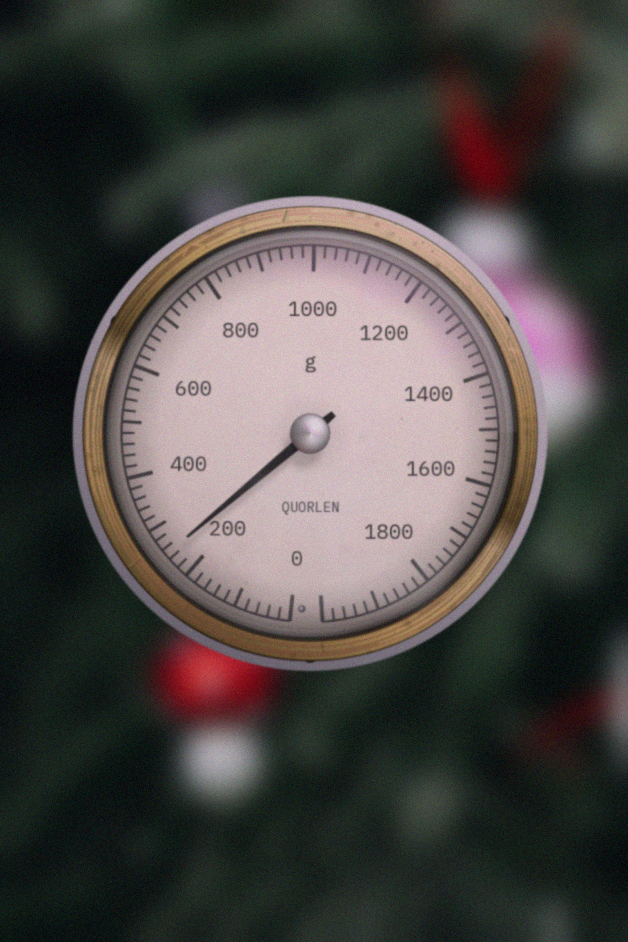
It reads 250; g
